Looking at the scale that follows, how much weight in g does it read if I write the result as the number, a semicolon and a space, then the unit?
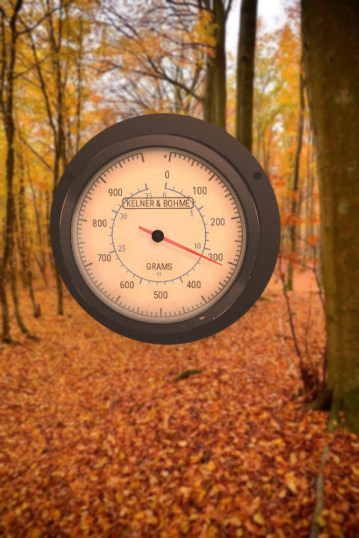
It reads 310; g
